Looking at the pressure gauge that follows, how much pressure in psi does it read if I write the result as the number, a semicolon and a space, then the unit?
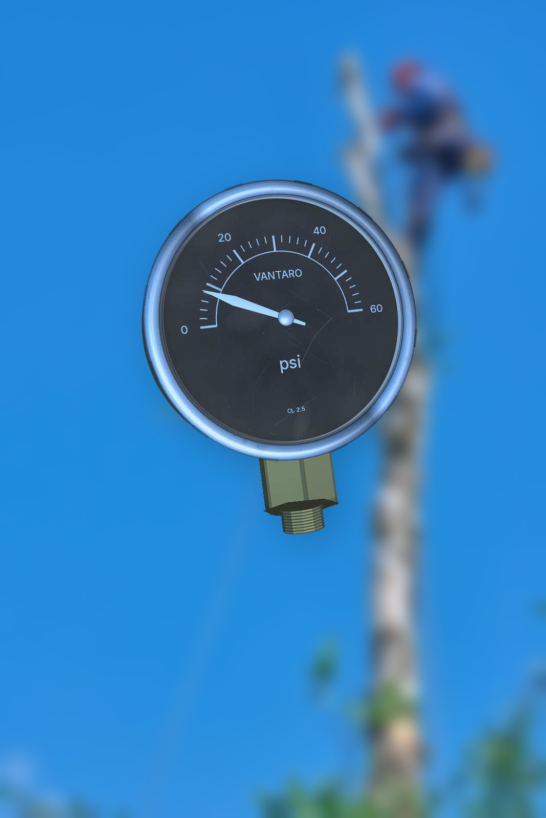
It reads 8; psi
